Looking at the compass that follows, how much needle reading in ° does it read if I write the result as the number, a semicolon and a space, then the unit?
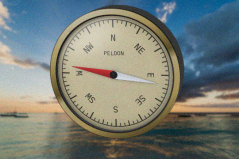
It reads 280; °
